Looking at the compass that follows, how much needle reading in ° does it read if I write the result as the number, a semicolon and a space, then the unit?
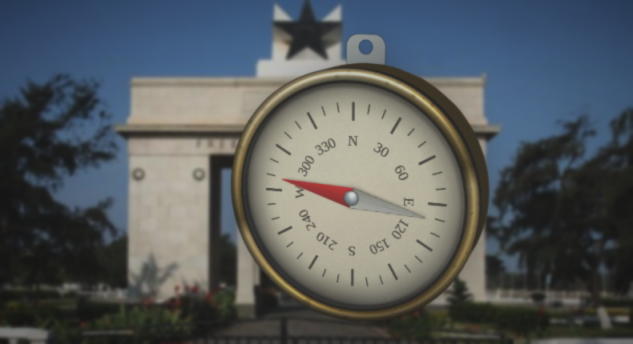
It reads 280; °
